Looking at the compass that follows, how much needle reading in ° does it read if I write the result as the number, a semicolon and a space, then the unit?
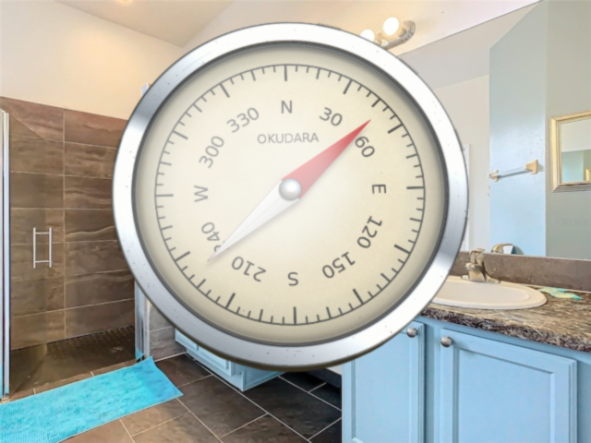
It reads 50; °
